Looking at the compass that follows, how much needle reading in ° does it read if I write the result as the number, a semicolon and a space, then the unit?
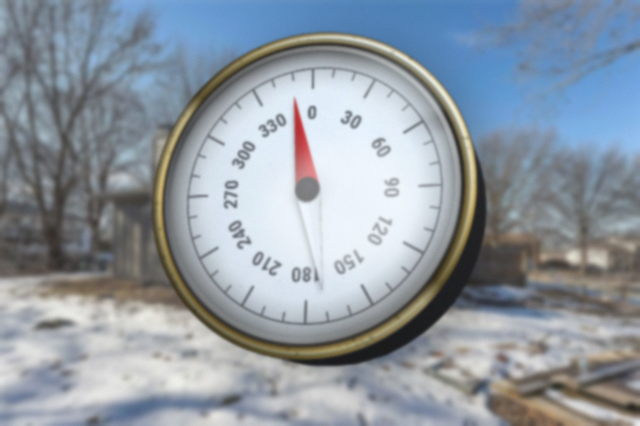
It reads 350; °
